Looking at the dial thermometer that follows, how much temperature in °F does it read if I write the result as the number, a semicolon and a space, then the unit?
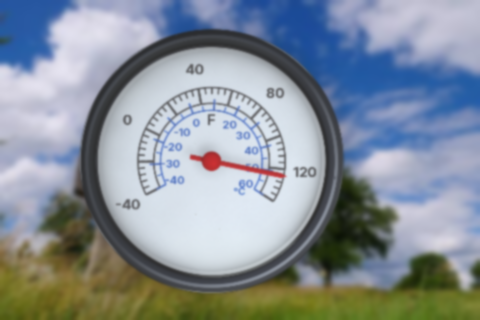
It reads 124; °F
